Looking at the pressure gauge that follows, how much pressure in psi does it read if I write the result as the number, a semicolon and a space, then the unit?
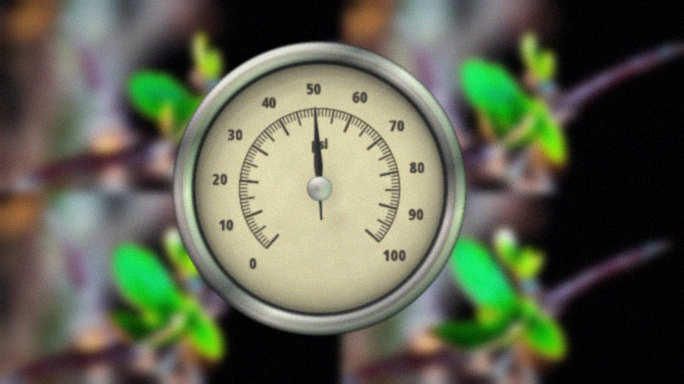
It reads 50; psi
